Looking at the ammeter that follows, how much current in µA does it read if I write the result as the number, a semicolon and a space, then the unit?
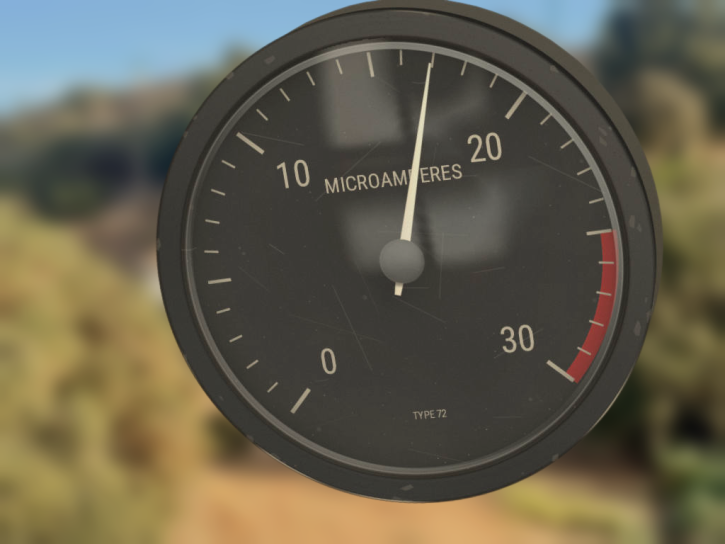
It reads 17; µA
